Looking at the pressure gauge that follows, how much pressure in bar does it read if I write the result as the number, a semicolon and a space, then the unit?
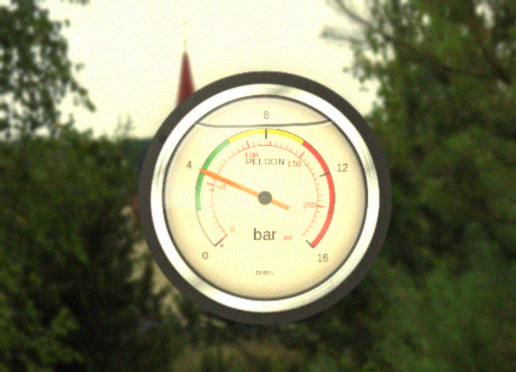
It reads 4; bar
